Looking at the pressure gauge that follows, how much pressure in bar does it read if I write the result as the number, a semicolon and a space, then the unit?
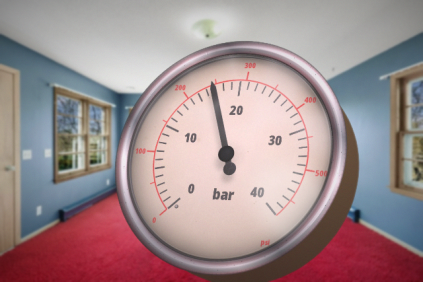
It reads 17; bar
